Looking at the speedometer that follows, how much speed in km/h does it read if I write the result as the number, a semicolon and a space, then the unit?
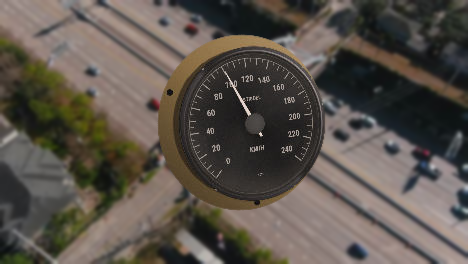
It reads 100; km/h
